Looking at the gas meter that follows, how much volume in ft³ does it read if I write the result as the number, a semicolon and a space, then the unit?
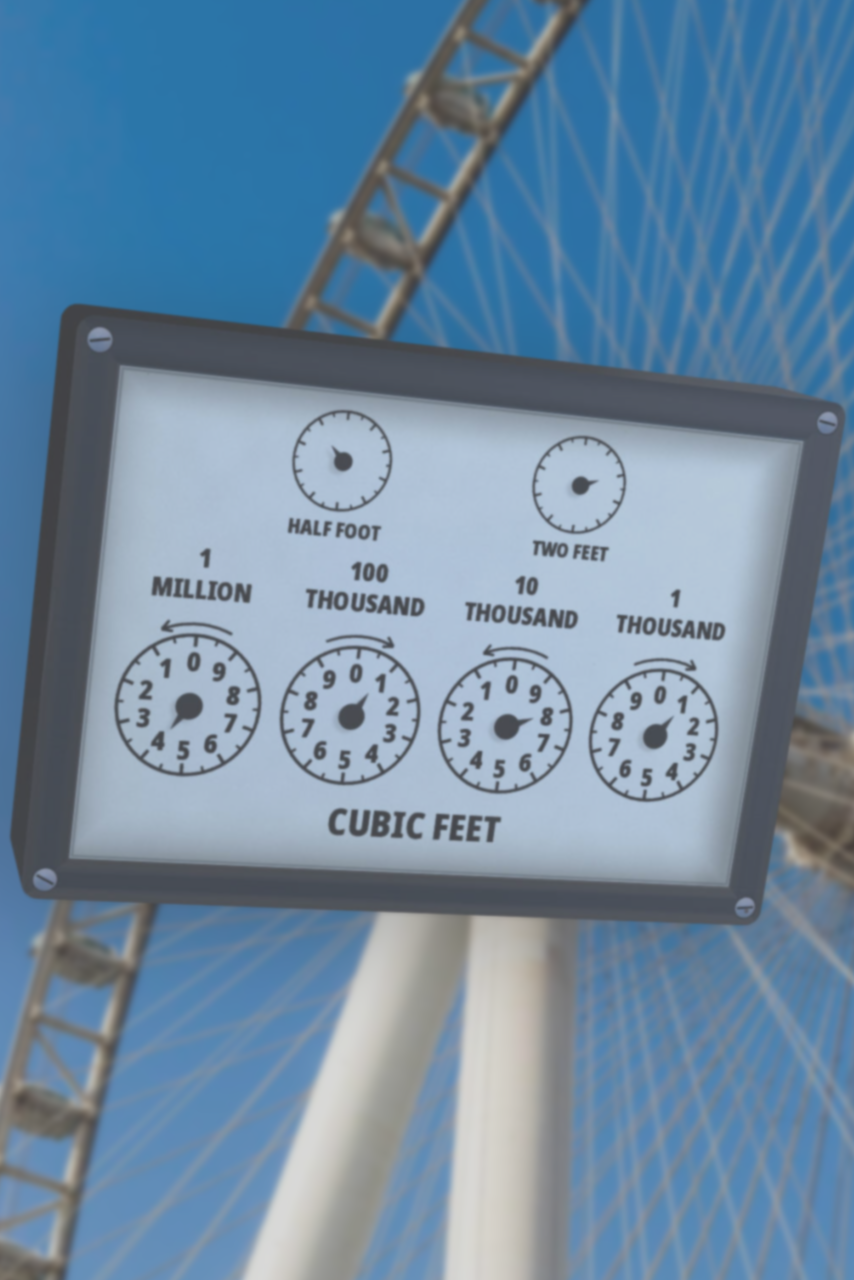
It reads 408100; ft³
